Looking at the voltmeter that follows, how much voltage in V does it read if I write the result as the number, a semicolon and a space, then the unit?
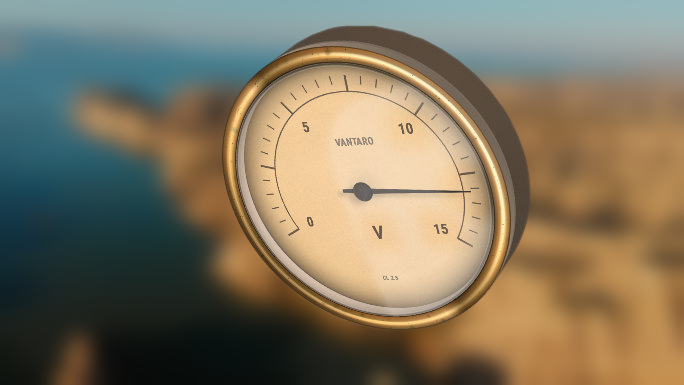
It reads 13; V
